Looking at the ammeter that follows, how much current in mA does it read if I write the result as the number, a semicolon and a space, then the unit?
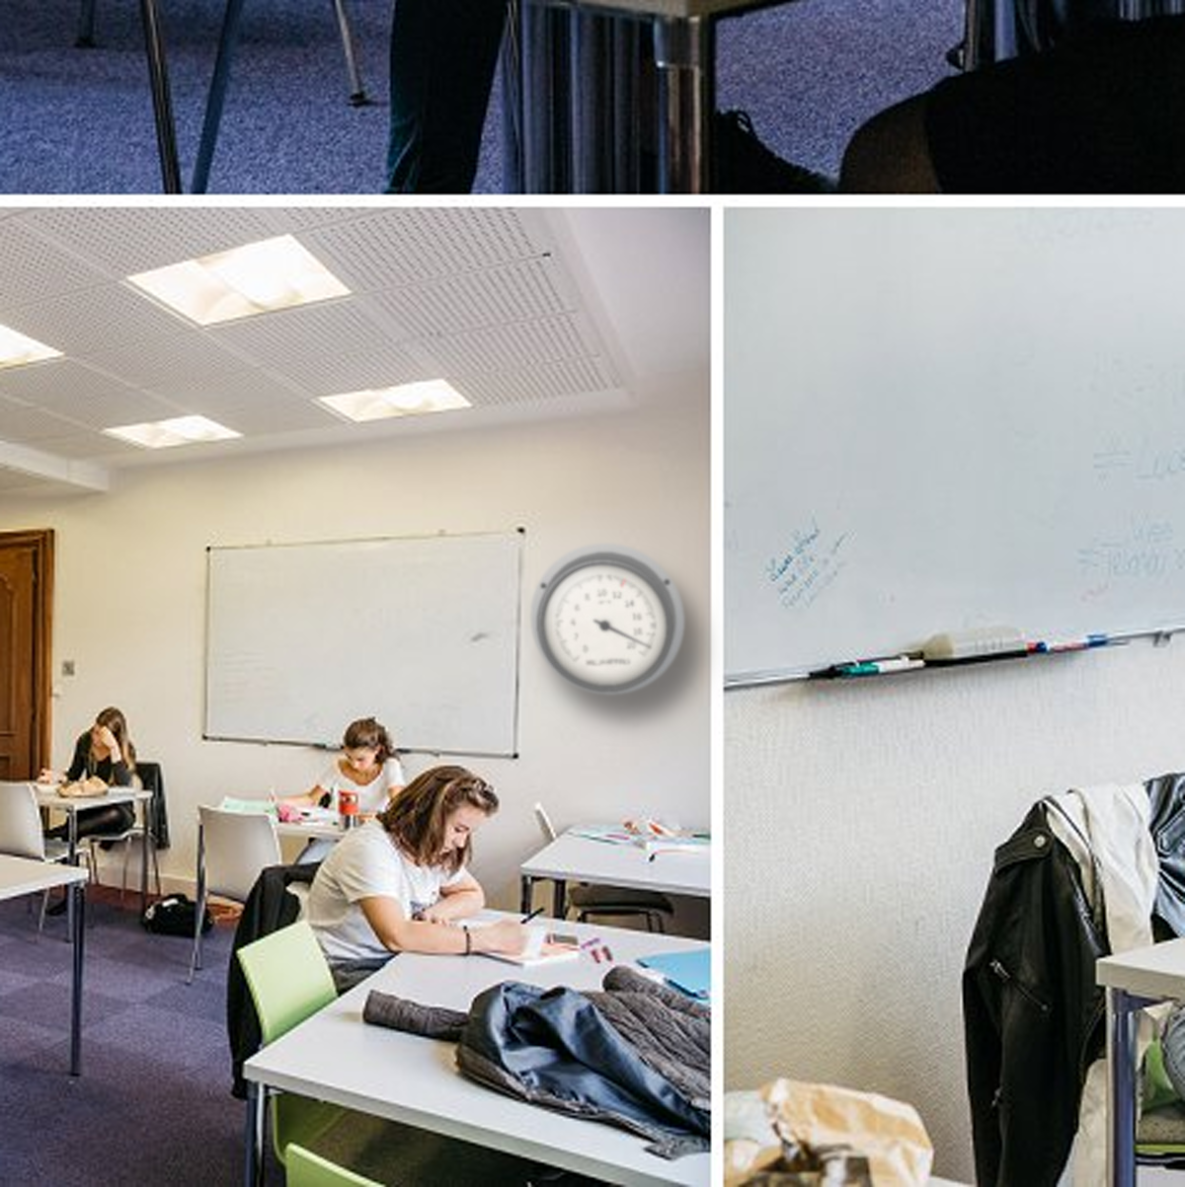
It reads 19; mA
